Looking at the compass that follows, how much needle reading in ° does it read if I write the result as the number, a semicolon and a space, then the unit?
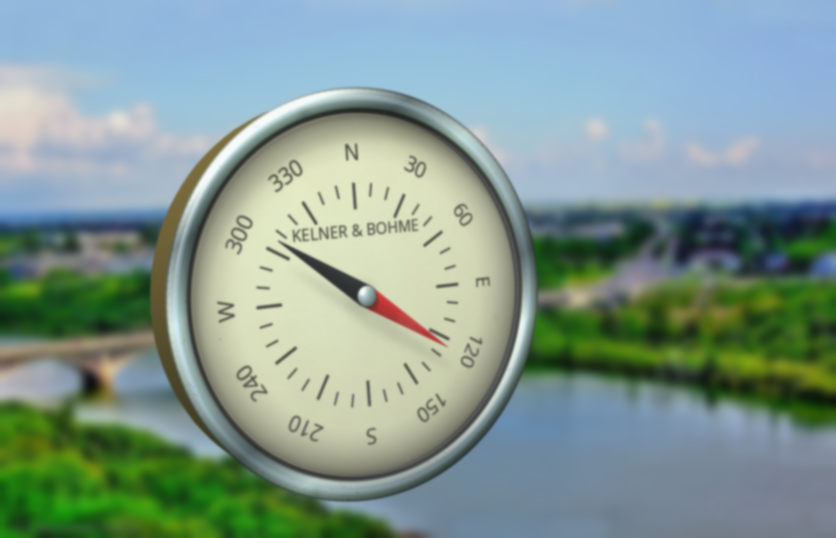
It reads 125; °
